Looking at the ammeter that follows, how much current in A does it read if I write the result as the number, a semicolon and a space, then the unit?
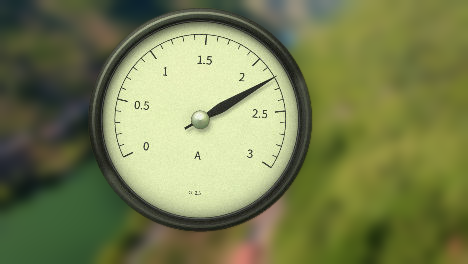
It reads 2.2; A
